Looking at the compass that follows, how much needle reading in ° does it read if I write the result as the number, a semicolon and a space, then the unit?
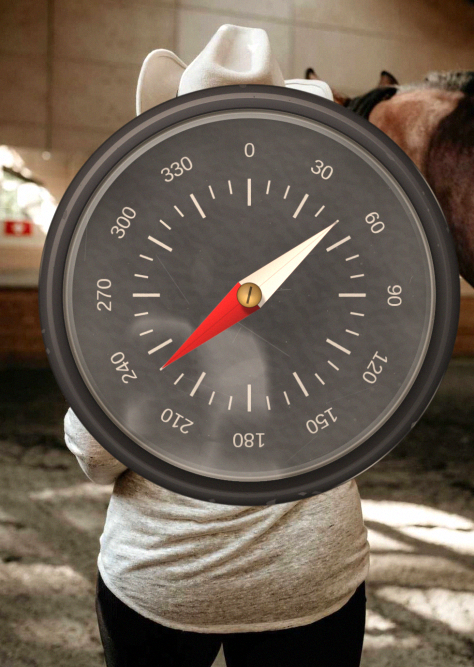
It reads 230; °
